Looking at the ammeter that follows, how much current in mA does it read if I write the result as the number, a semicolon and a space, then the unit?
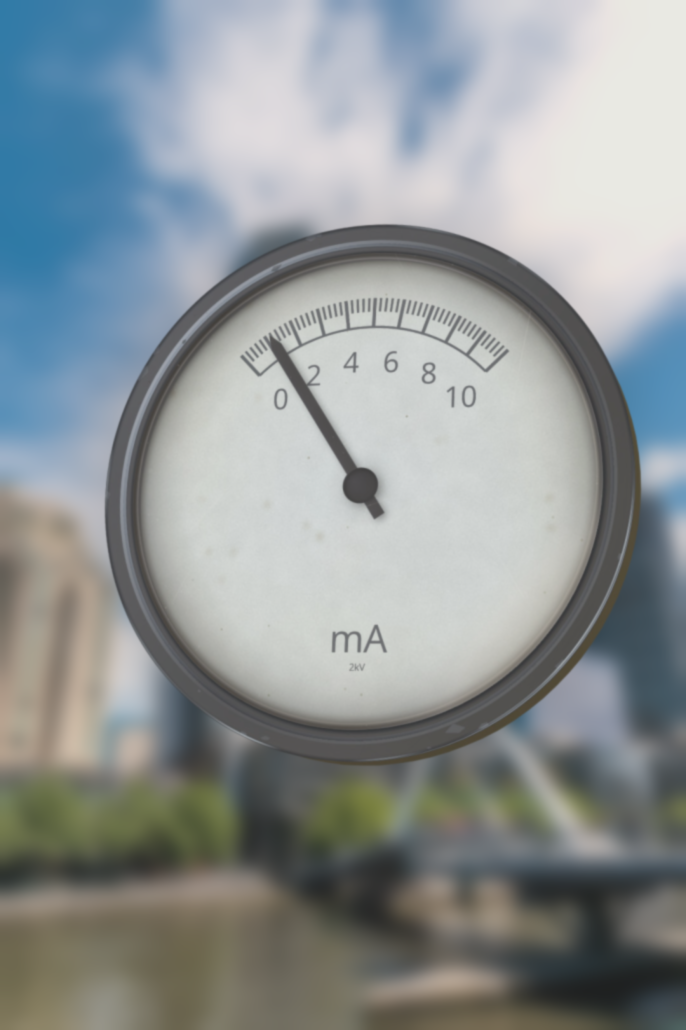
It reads 1.2; mA
